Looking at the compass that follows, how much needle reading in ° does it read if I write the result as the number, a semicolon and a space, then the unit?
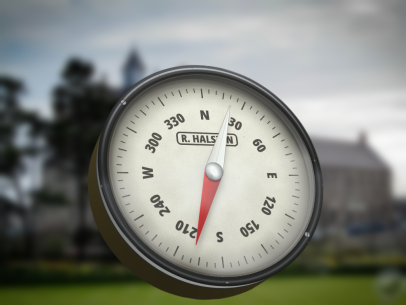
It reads 200; °
